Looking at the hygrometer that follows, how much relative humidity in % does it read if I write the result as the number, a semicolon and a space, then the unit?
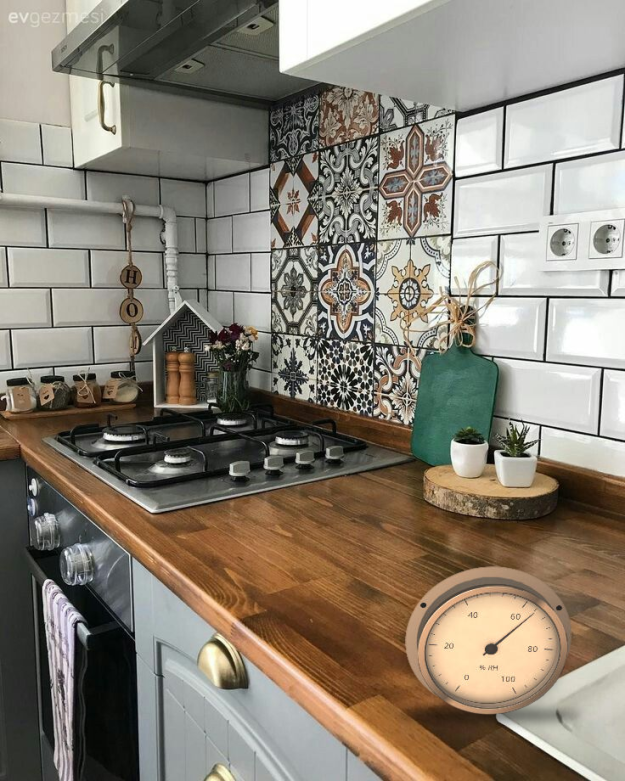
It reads 64; %
